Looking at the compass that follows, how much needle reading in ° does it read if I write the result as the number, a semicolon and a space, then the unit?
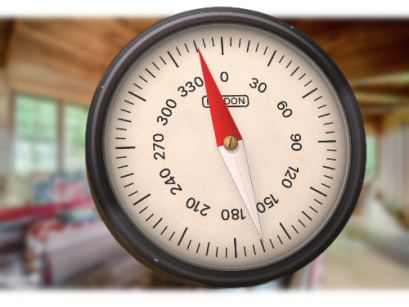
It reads 345; °
